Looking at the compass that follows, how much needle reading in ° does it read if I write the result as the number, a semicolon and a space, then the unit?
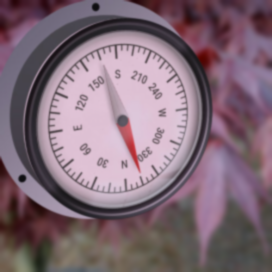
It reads 345; °
